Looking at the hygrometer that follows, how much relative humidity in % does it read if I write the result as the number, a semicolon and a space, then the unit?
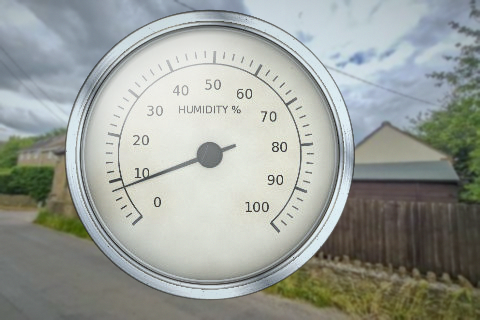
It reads 8; %
